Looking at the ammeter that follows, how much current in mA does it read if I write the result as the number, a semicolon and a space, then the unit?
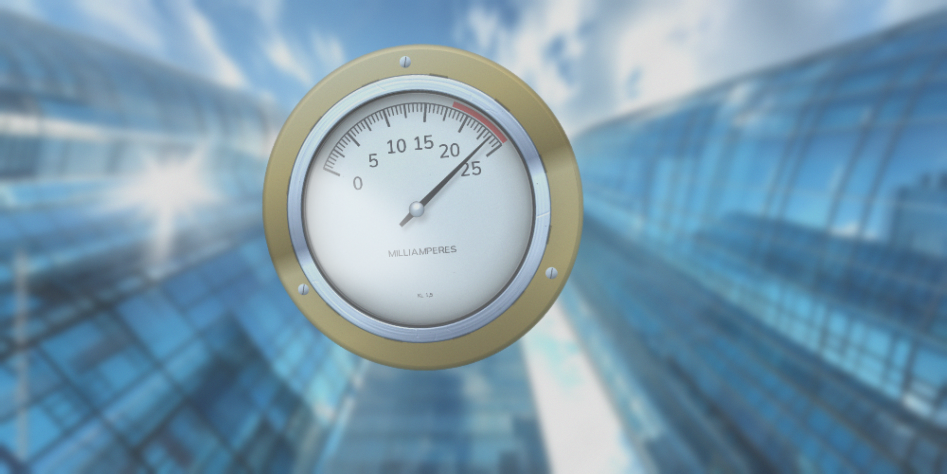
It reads 23.5; mA
